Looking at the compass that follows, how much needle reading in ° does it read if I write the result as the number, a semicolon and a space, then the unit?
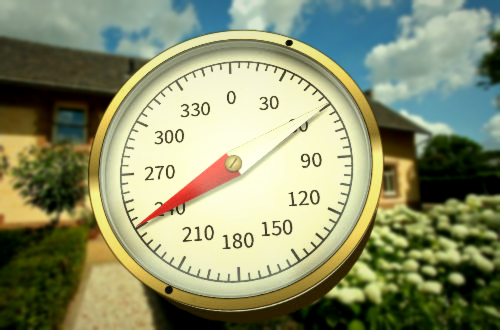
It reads 240; °
